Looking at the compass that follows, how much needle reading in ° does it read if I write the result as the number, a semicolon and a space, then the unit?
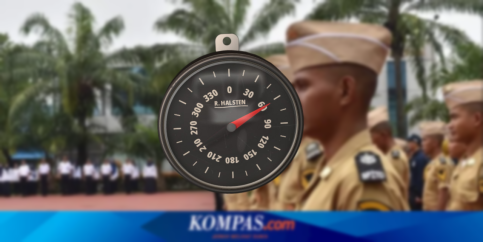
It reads 60; °
